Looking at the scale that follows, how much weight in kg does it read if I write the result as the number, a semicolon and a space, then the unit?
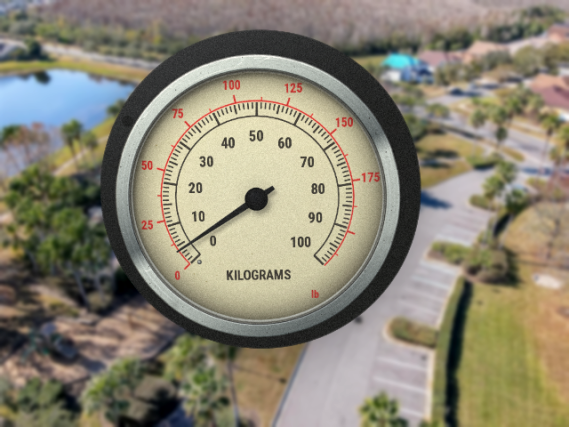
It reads 4; kg
